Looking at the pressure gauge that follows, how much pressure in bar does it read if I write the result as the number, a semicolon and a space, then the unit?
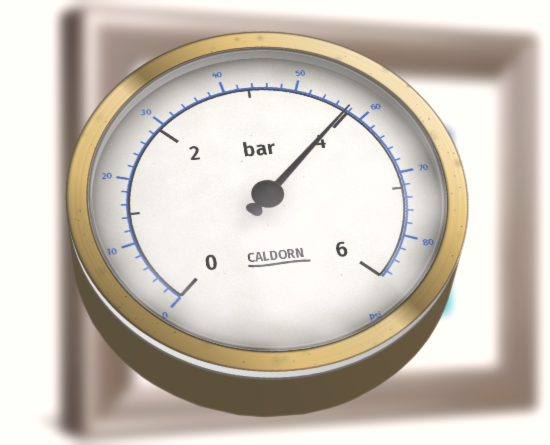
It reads 4; bar
